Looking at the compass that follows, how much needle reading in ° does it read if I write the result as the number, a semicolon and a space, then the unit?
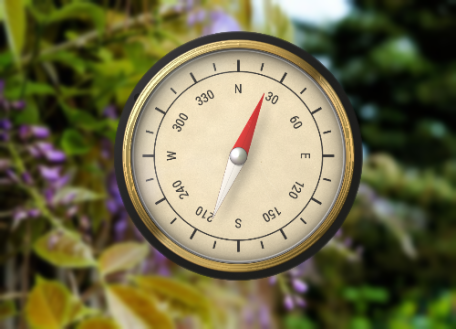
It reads 22.5; °
